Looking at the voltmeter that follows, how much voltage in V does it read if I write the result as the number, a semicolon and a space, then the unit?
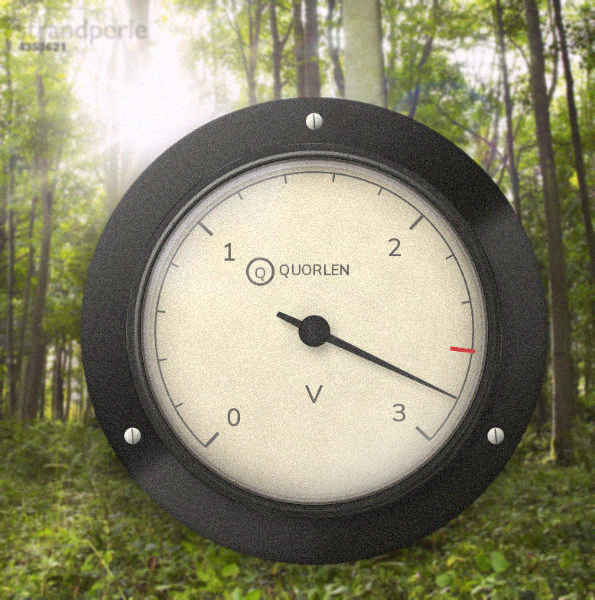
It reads 2.8; V
